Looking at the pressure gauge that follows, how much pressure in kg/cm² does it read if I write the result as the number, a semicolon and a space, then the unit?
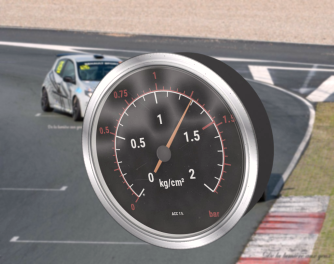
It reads 1.3; kg/cm²
